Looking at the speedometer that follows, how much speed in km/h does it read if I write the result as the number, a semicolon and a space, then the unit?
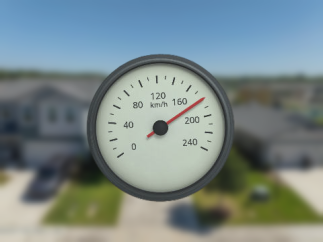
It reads 180; km/h
